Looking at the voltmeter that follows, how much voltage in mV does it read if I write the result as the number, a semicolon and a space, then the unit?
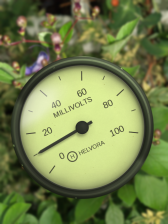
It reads 10; mV
